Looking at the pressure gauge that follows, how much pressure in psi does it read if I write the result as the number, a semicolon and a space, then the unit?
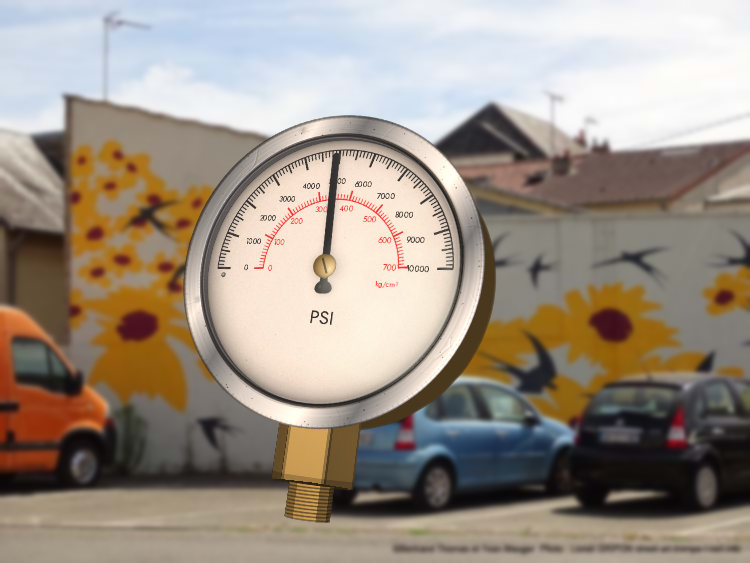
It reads 5000; psi
